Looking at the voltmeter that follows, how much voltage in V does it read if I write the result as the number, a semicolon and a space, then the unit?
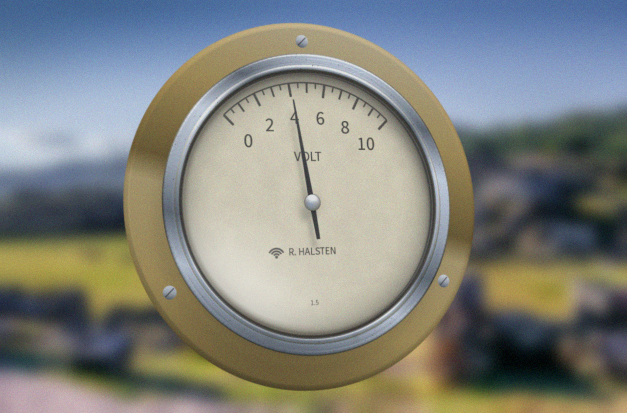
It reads 4; V
